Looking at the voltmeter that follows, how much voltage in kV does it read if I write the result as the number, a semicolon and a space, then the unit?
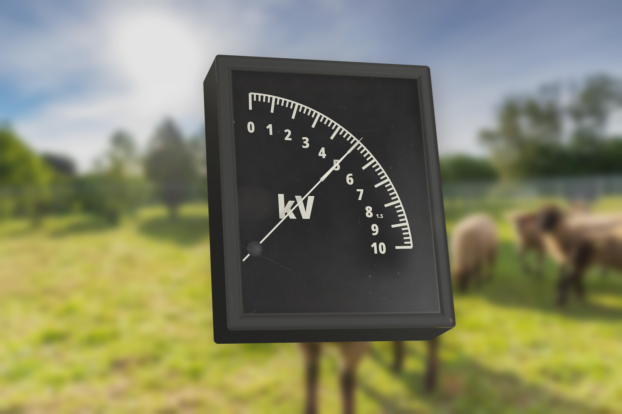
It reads 5; kV
